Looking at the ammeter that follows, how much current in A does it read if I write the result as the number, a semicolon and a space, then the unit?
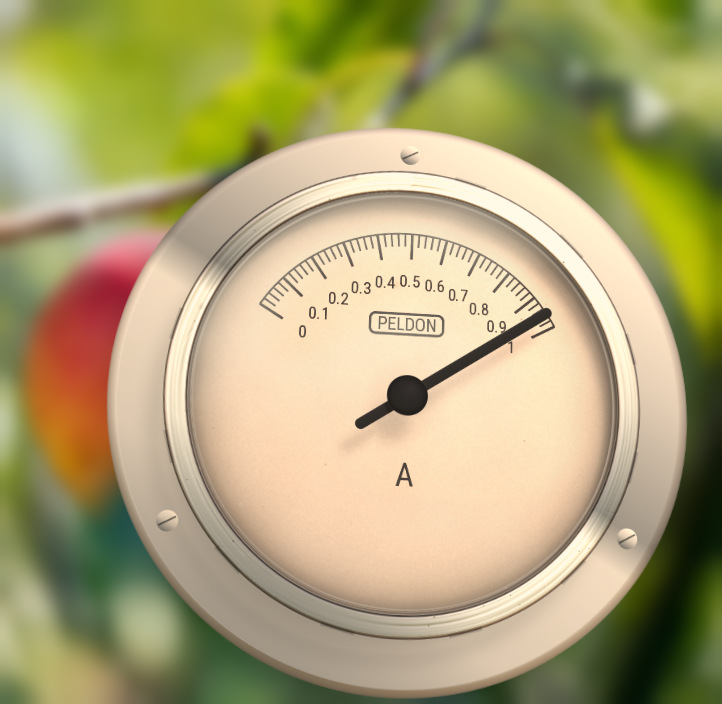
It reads 0.96; A
